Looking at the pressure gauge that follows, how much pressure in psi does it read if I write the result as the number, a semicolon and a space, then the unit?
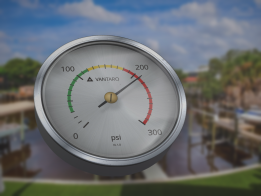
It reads 210; psi
